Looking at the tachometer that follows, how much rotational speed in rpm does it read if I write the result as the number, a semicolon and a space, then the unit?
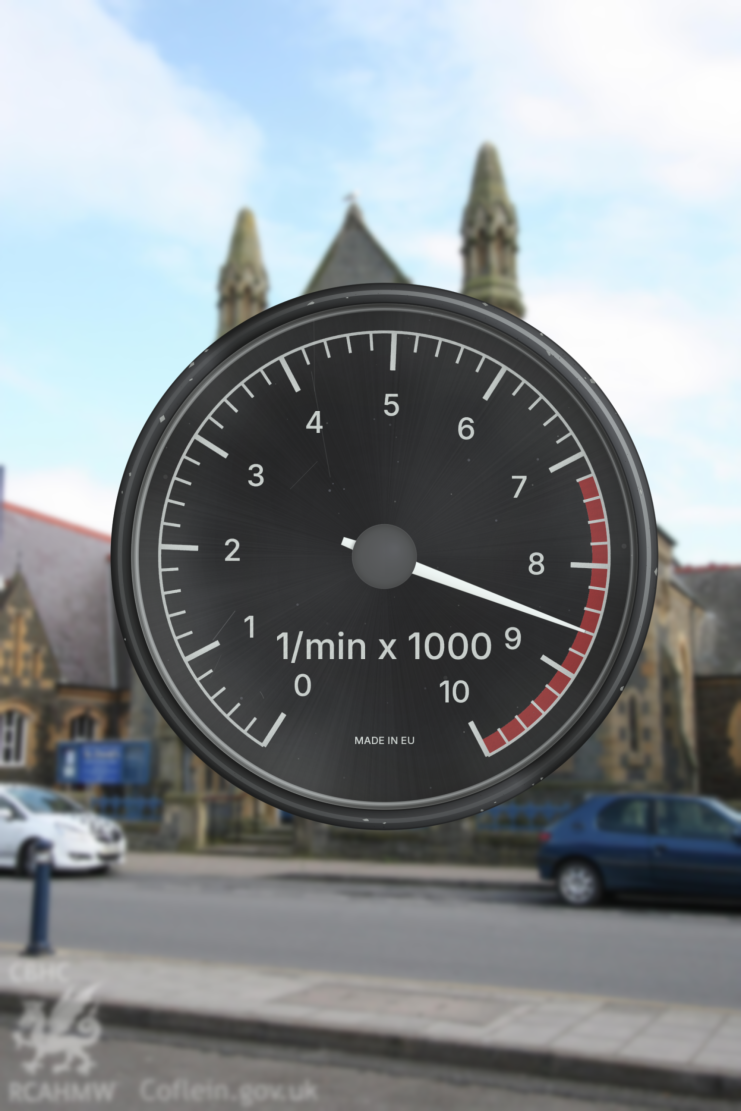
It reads 8600; rpm
